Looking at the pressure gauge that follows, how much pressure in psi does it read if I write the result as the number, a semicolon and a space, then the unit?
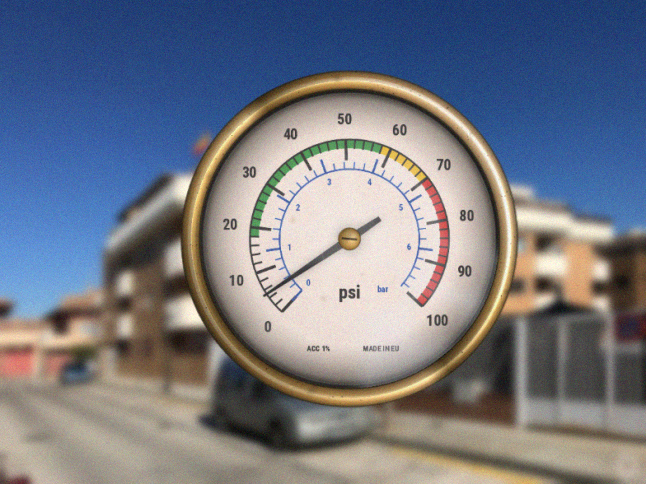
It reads 5; psi
